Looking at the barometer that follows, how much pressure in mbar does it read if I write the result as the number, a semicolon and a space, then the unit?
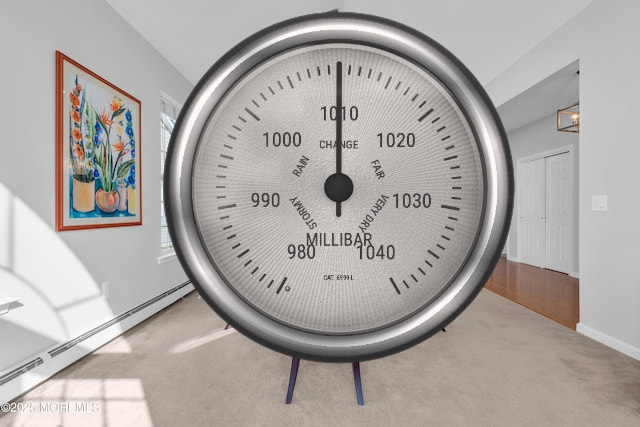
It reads 1010; mbar
